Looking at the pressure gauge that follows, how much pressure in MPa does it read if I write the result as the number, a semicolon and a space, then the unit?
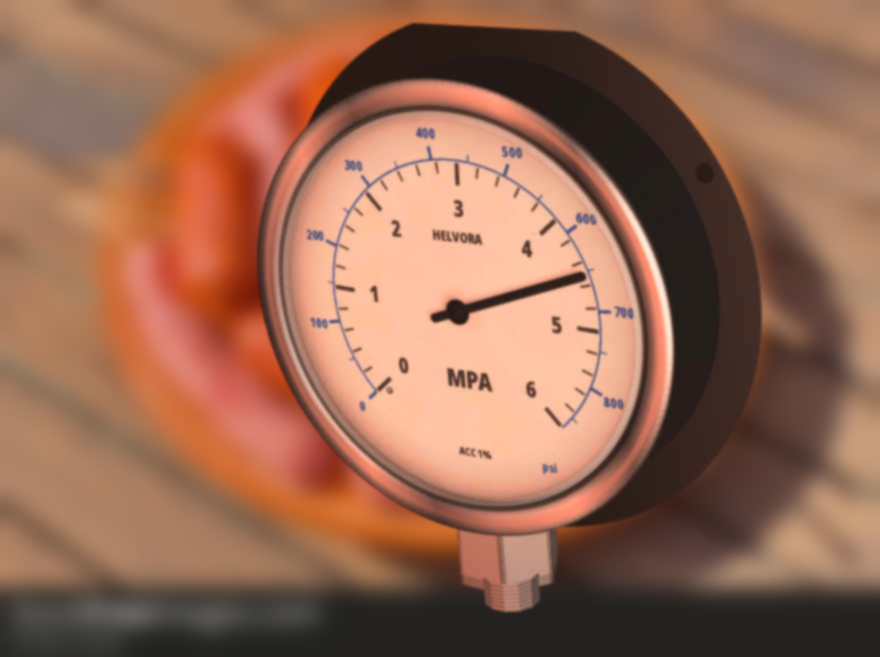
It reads 4.5; MPa
